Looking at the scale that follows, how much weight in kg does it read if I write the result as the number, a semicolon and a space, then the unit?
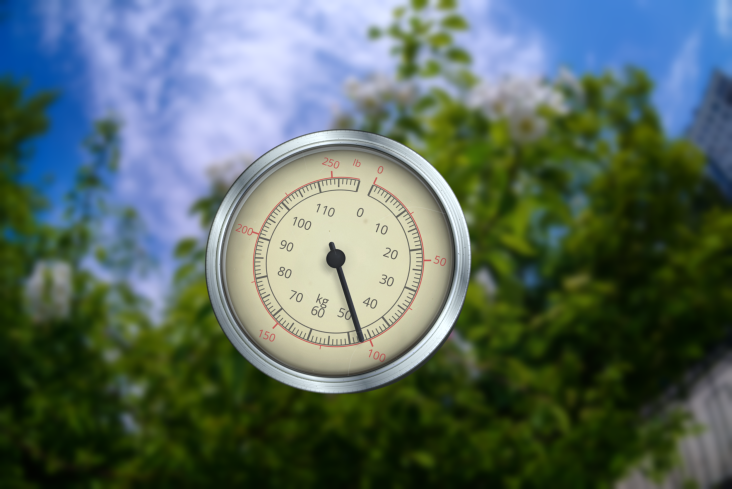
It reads 47; kg
